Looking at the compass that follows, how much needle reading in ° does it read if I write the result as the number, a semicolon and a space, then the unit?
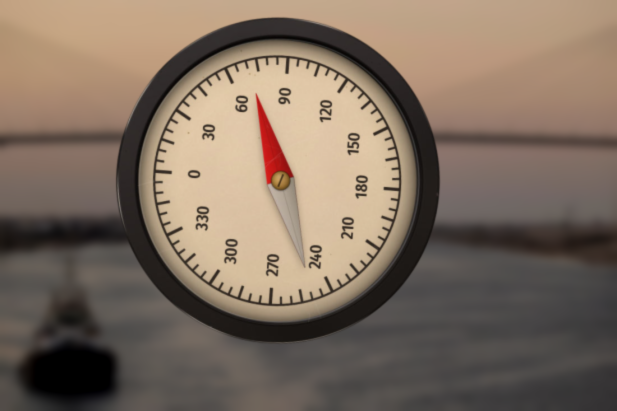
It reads 70; °
